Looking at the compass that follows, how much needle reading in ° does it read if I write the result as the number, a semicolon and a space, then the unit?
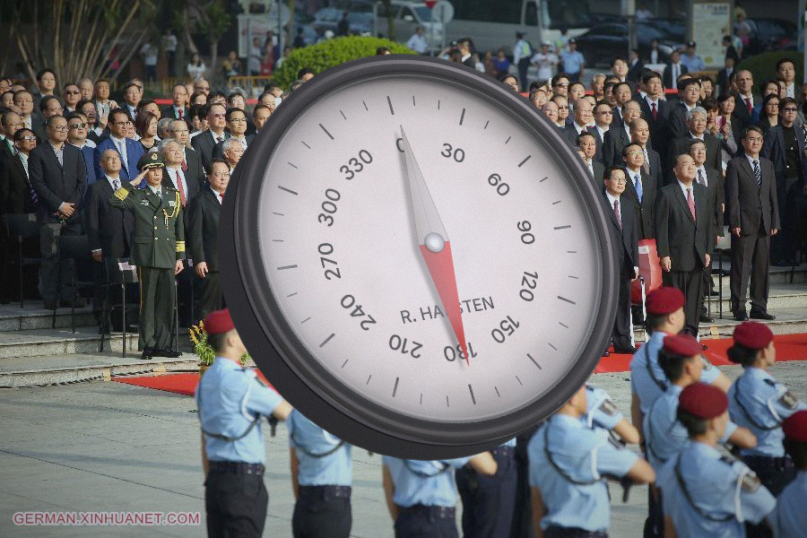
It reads 180; °
